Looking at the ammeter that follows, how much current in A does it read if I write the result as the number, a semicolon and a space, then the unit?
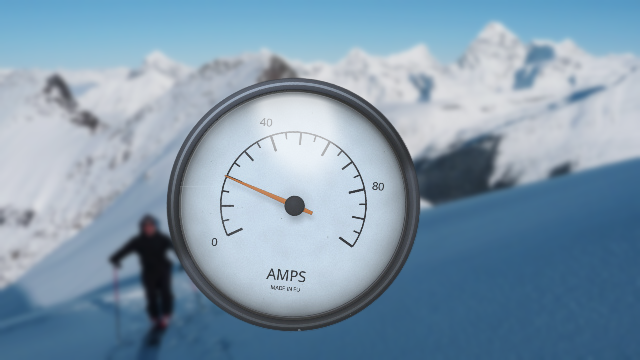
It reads 20; A
